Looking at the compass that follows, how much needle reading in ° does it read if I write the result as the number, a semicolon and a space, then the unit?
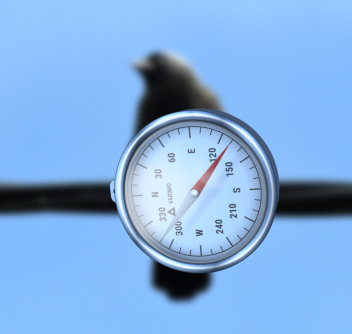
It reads 130; °
